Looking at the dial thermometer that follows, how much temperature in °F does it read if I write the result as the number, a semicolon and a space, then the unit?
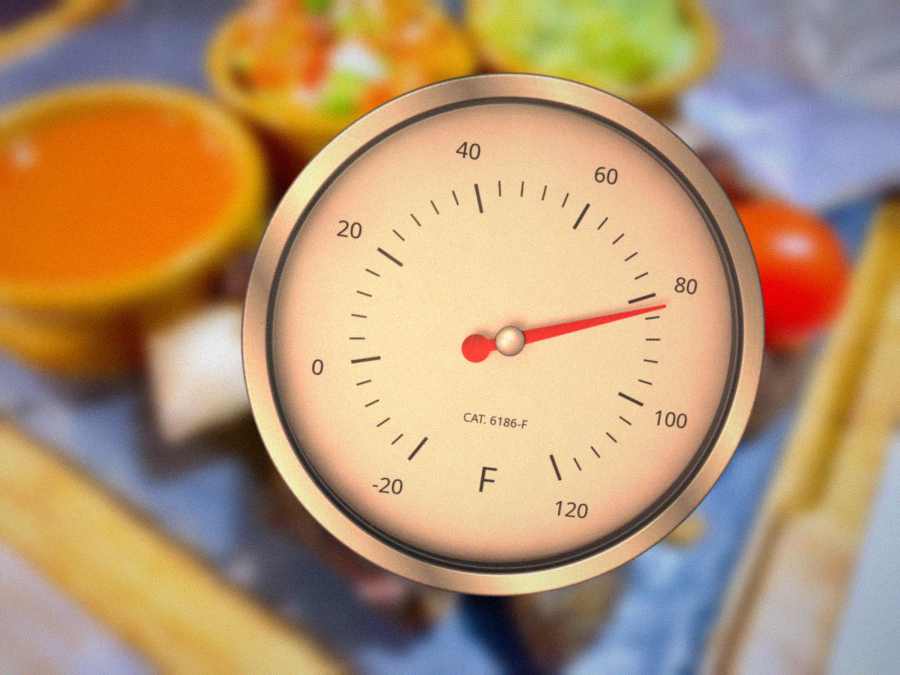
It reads 82; °F
